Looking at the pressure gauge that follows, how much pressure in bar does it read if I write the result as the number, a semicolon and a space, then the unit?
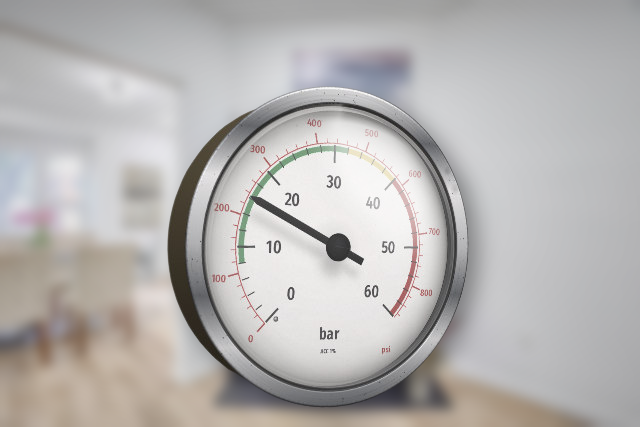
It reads 16; bar
